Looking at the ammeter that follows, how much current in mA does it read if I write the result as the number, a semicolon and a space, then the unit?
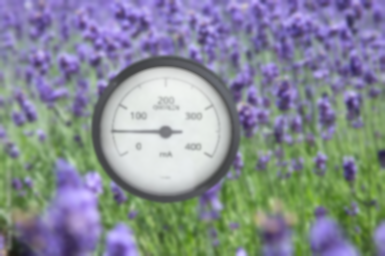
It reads 50; mA
